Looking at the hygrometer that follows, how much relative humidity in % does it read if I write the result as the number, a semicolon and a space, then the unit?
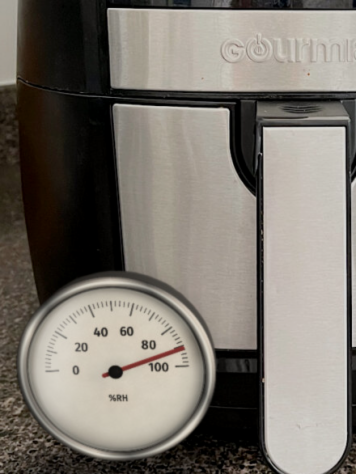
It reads 90; %
